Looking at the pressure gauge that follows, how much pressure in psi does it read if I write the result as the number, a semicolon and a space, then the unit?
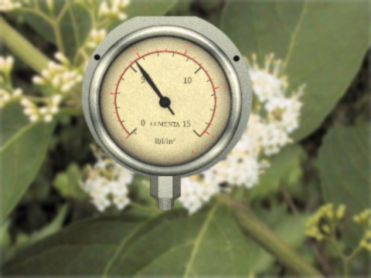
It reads 5.5; psi
